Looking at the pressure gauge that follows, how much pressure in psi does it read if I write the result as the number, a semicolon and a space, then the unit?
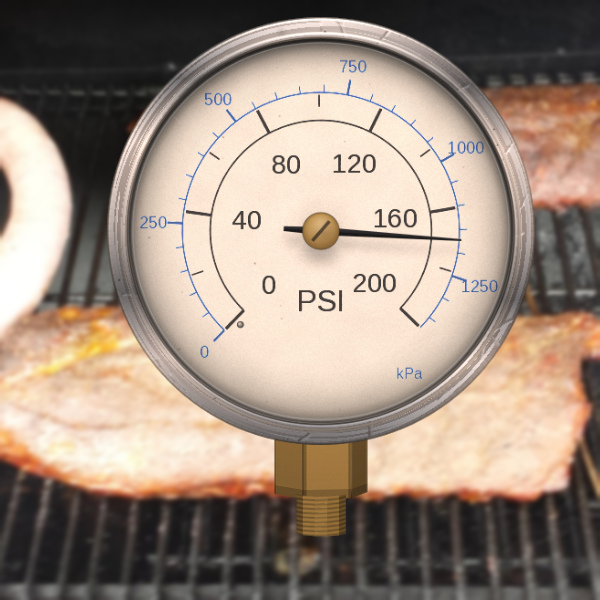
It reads 170; psi
